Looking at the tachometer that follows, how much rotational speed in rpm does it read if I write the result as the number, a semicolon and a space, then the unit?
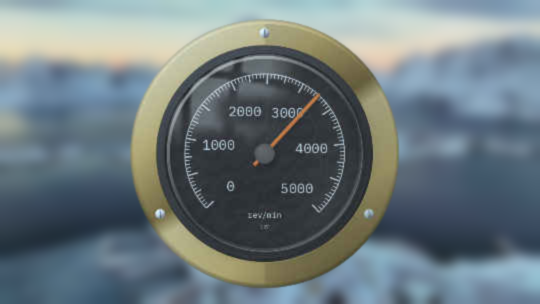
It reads 3250; rpm
